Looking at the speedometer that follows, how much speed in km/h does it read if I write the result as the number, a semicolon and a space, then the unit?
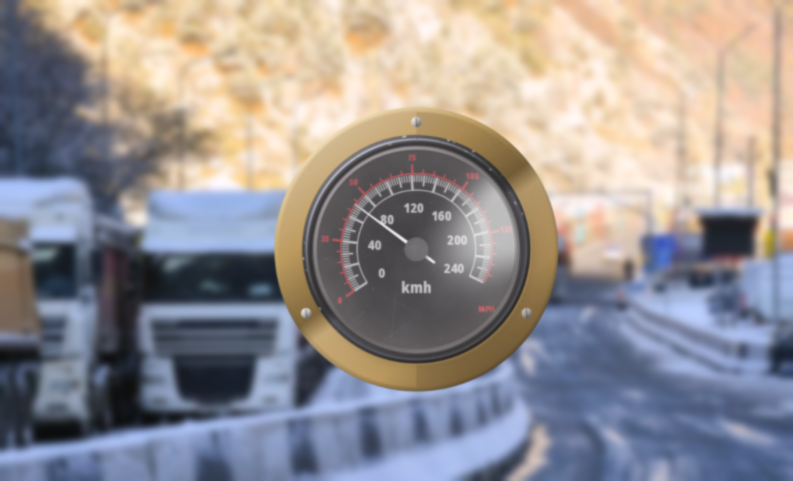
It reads 70; km/h
